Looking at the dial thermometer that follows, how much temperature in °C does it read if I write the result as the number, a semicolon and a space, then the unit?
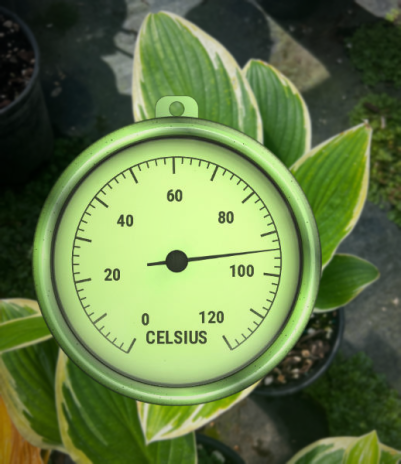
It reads 94; °C
